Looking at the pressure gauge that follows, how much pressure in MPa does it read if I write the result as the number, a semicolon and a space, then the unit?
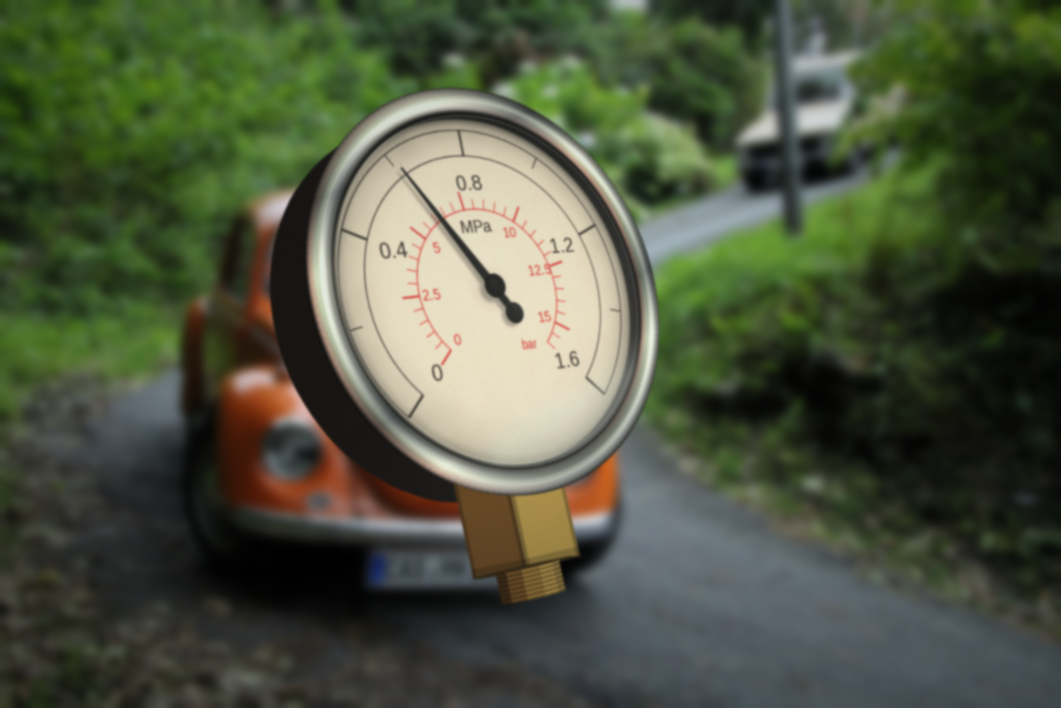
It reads 0.6; MPa
